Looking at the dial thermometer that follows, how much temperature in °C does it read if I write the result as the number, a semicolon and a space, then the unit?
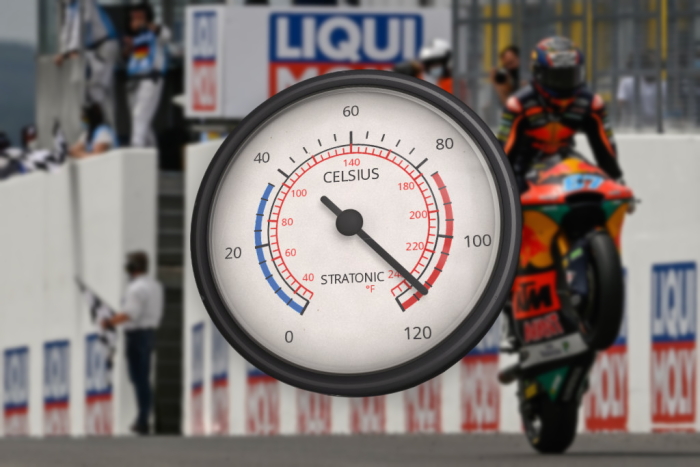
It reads 114; °C
